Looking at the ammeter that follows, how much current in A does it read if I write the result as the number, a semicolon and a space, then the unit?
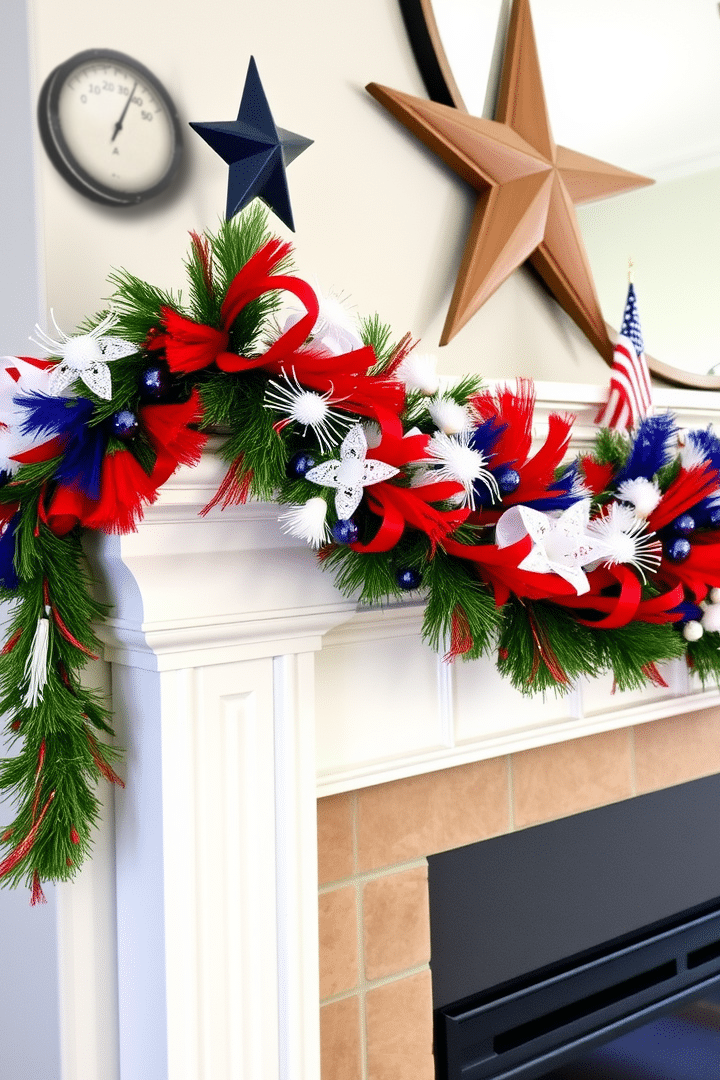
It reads 35; A
